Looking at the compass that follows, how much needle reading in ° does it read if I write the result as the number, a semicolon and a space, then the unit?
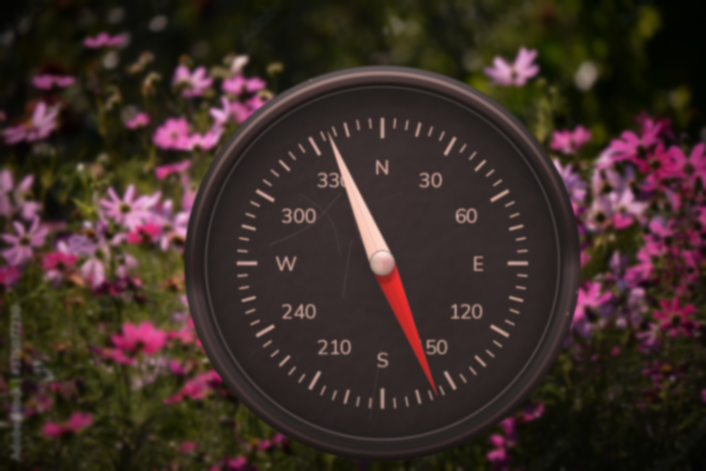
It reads 157.5; °
